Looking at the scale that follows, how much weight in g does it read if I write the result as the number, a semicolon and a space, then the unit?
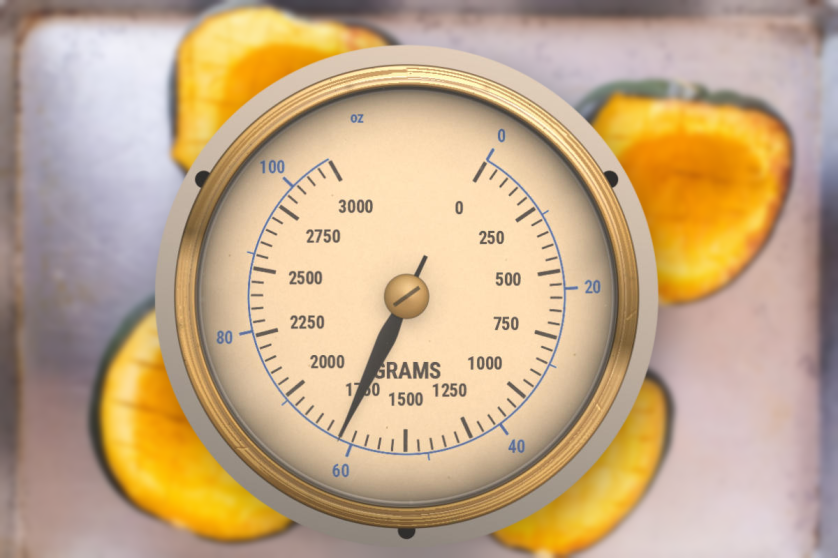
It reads 1750; g
